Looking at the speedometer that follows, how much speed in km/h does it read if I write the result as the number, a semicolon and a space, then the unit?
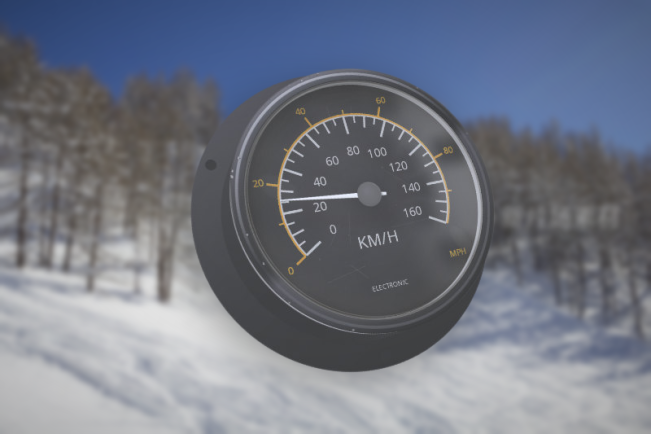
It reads 25; km/h
